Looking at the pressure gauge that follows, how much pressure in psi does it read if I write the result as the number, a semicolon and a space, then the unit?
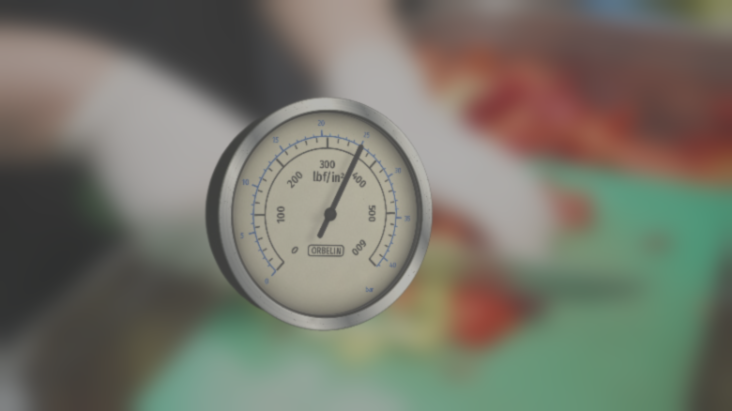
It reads 360; psi
